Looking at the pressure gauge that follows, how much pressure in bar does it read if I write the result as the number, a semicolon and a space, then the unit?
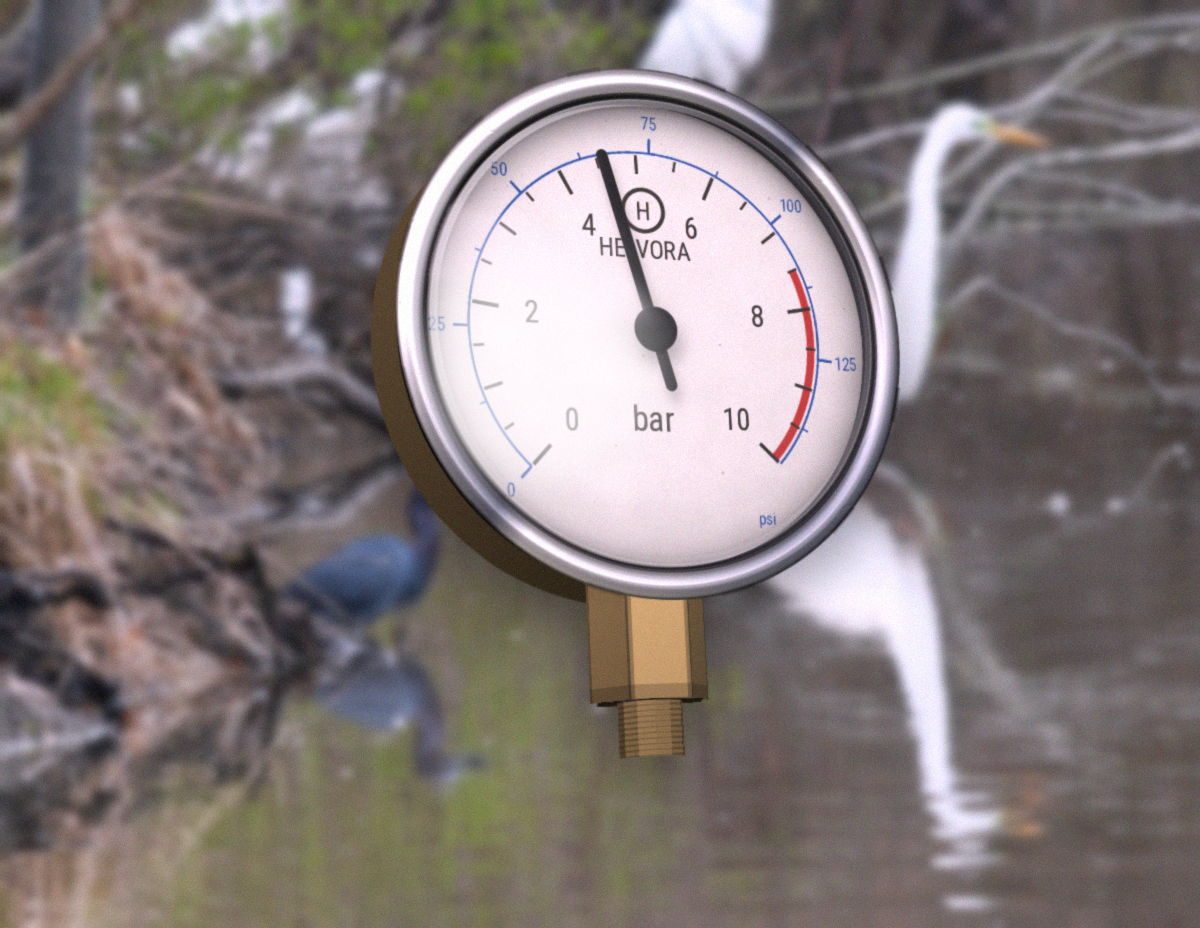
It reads 4.5; bar
